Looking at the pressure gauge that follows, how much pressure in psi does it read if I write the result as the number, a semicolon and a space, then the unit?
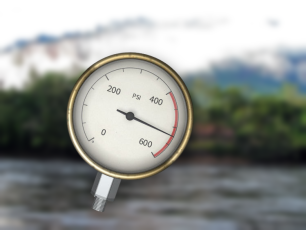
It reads 525; psi
